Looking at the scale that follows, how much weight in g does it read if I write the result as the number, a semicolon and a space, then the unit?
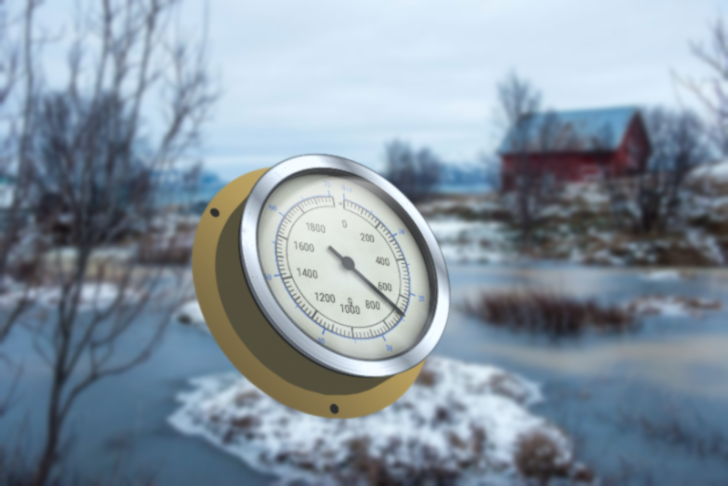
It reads 700; g
